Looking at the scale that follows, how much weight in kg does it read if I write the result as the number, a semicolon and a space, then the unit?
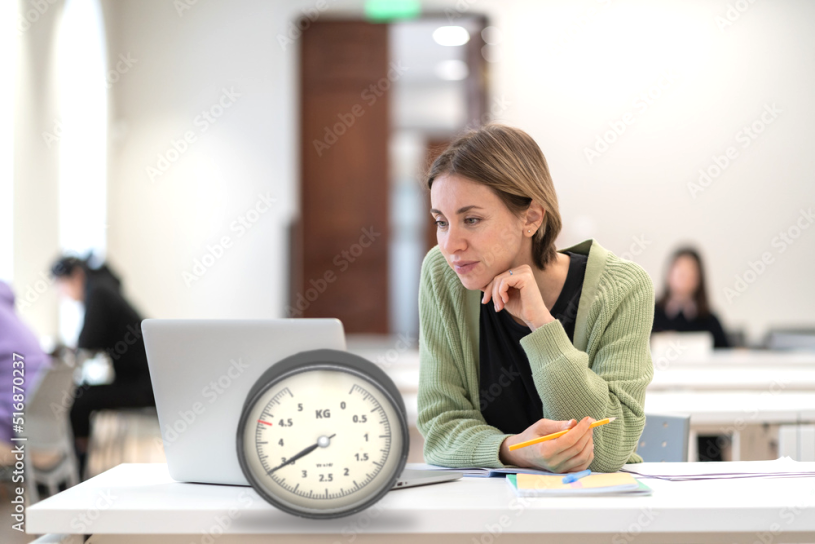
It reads 3.5; kg
